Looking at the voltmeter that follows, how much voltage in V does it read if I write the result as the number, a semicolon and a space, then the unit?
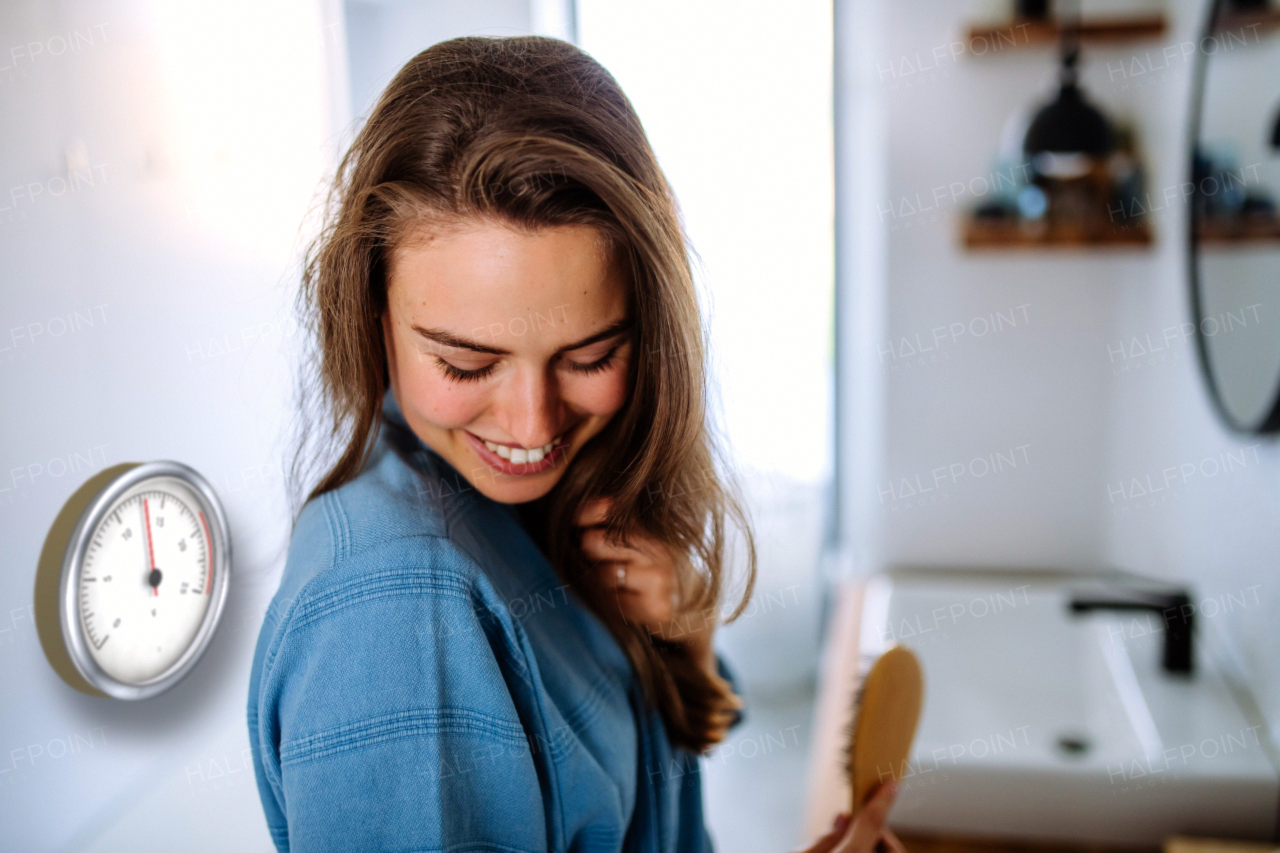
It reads 12.5; V
